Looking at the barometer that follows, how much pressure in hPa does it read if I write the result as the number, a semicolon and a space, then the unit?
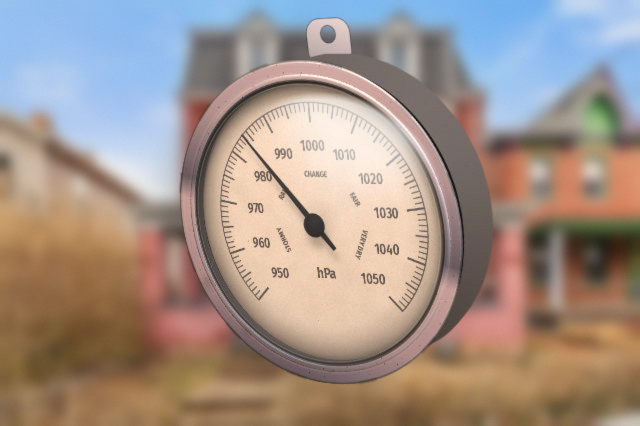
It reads 985; hPa
